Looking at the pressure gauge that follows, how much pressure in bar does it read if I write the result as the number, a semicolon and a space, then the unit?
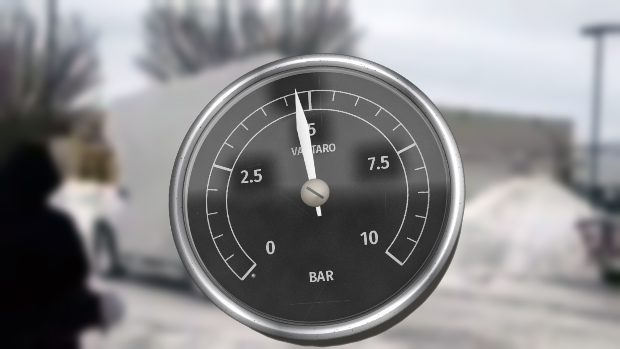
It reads 4.75; bar
